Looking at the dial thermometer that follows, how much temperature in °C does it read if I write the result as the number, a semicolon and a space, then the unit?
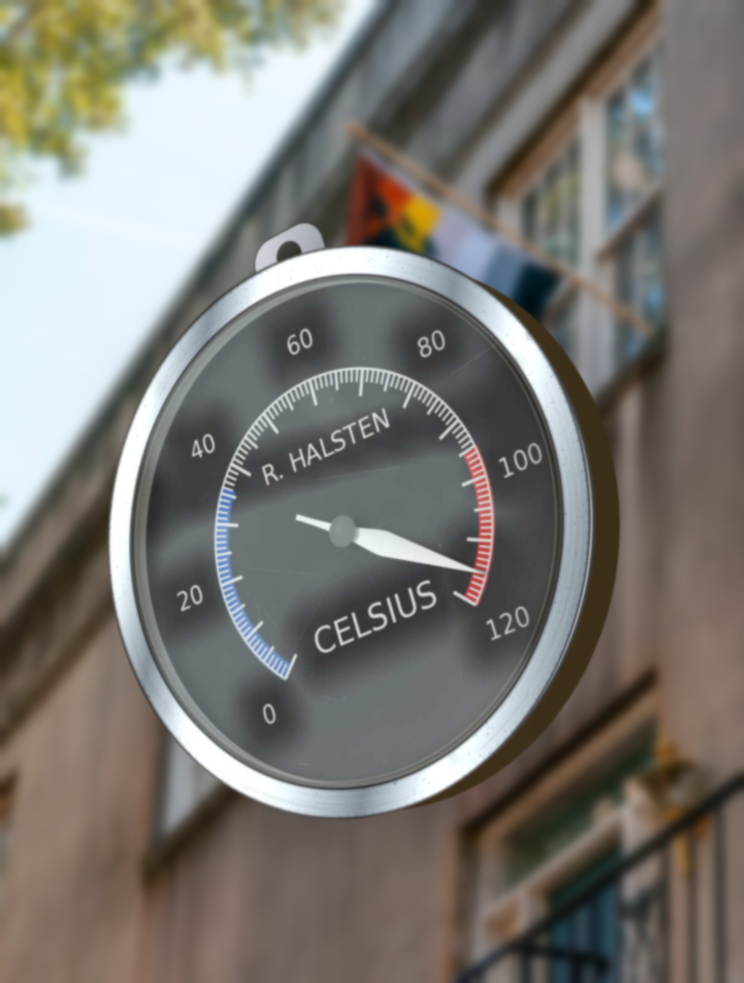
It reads 115; °C
